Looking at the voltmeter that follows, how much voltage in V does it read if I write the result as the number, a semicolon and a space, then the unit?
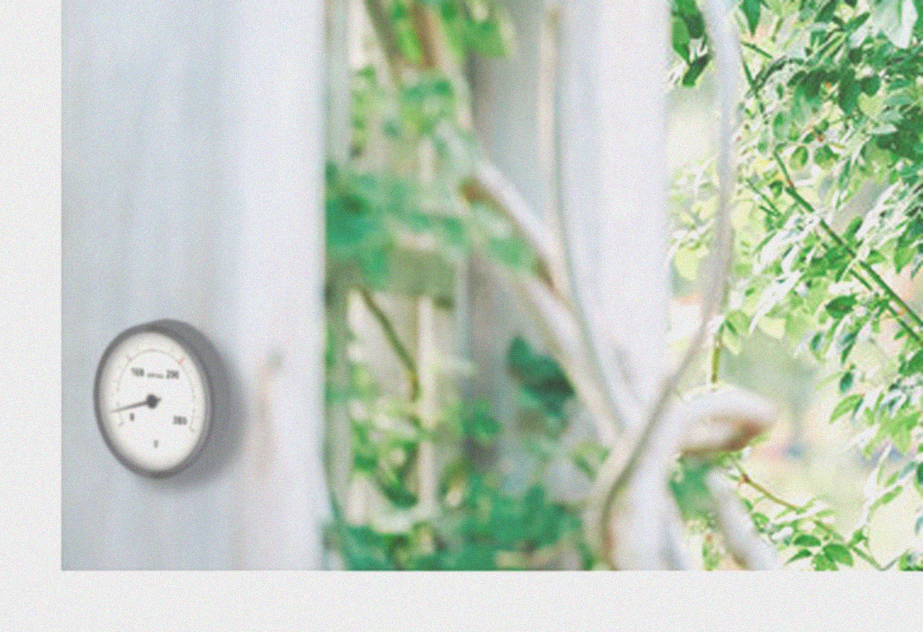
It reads 20; V
